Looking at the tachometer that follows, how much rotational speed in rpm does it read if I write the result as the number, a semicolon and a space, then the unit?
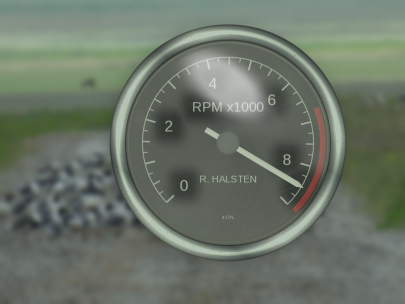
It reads 8500; rpm
